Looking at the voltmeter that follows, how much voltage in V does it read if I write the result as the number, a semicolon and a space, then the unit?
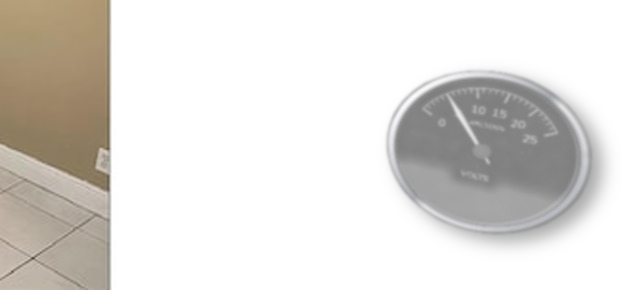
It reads 5; V
